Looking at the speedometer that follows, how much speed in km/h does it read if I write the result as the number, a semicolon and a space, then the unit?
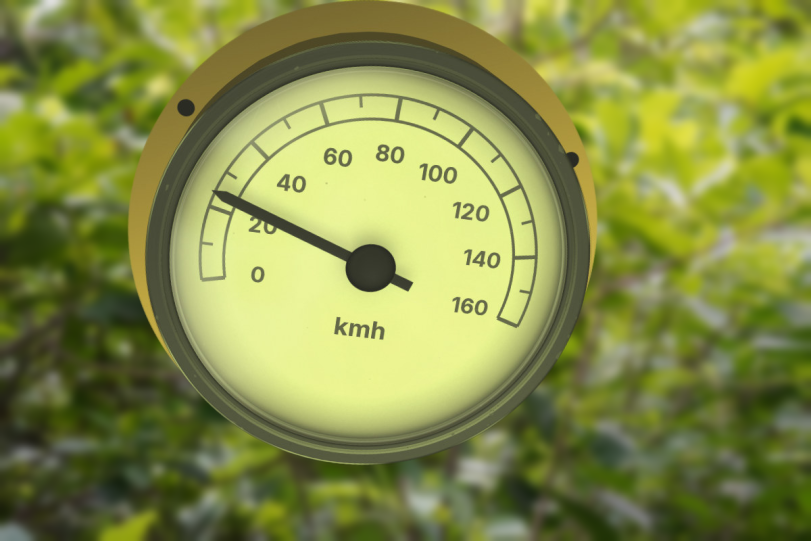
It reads 25; km/h
